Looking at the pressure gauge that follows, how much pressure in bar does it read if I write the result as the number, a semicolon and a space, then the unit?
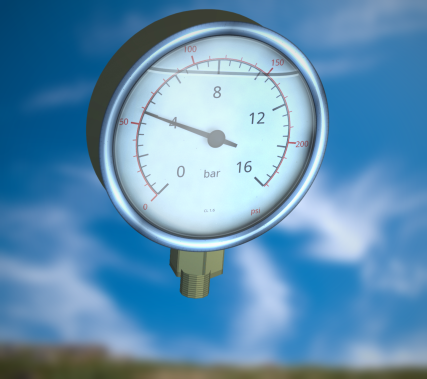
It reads 4; bar
